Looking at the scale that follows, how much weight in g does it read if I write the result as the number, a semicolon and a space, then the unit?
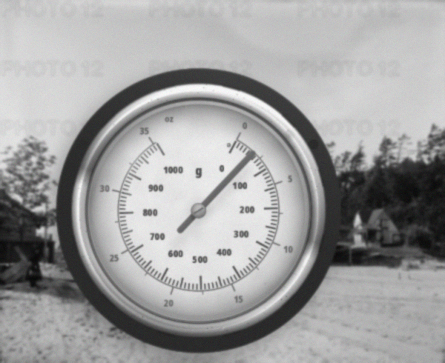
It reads 50; g
